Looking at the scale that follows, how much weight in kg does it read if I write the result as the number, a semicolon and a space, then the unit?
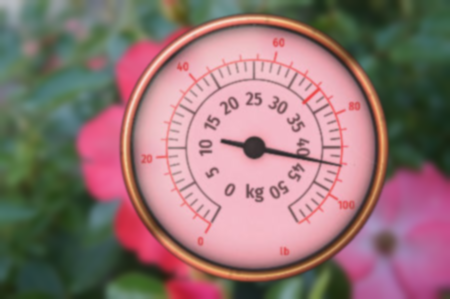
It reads 42; kg
